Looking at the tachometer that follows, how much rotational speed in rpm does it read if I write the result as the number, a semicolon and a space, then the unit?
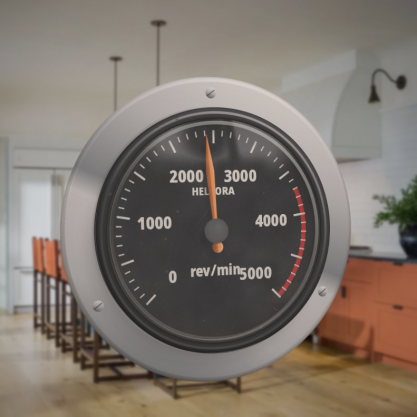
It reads 2400; rpm
